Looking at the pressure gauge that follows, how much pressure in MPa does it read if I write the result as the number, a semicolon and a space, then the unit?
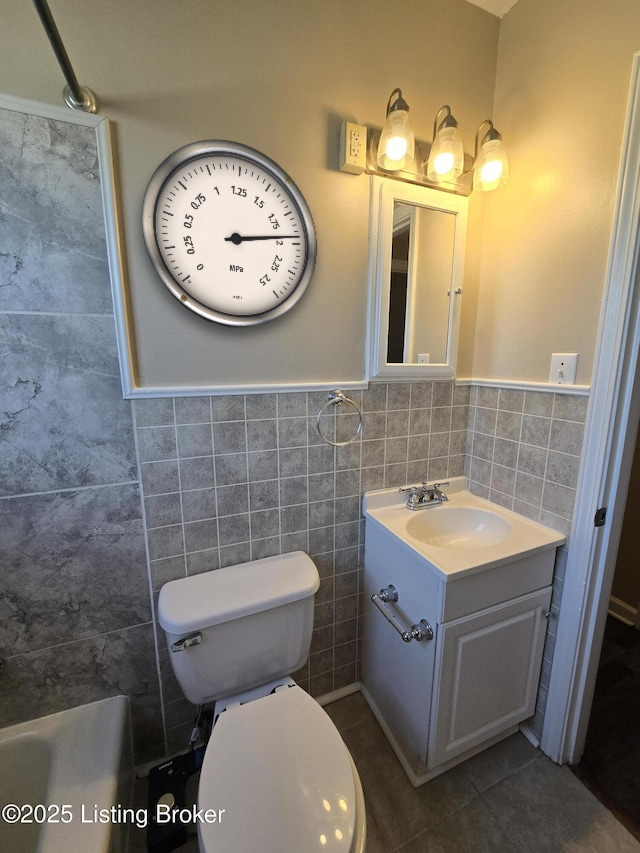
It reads 1.95; MPa
